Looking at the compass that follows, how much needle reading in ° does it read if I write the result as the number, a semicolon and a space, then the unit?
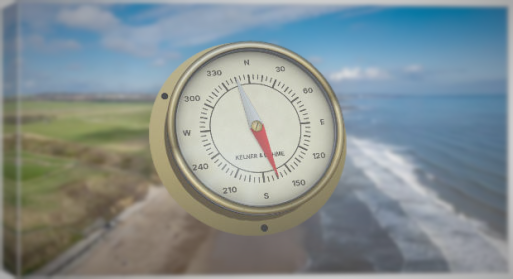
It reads 165; °
